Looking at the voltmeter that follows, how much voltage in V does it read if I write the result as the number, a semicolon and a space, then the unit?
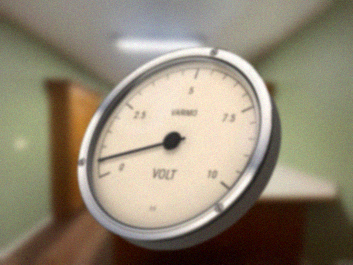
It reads 0.5; V
